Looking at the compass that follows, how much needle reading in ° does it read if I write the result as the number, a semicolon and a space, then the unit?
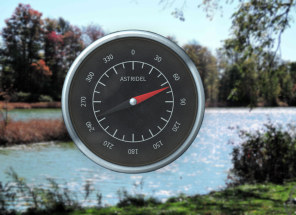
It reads 67.5; °
